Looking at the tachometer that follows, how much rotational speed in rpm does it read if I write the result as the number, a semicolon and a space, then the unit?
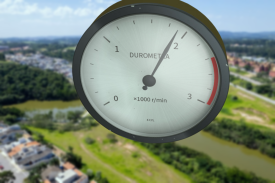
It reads 1900; rpm
